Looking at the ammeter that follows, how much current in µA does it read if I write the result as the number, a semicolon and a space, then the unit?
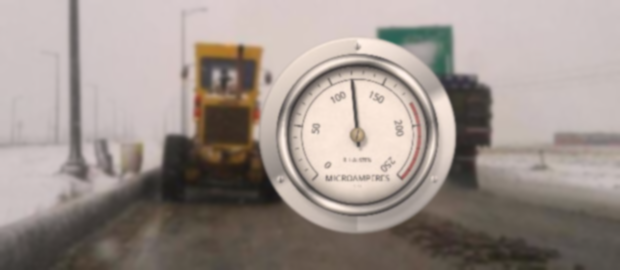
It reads 120; µA
